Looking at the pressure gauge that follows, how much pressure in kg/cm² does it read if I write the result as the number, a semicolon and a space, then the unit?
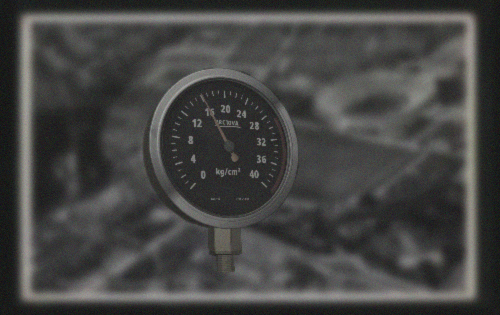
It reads 16; kg/cm²
